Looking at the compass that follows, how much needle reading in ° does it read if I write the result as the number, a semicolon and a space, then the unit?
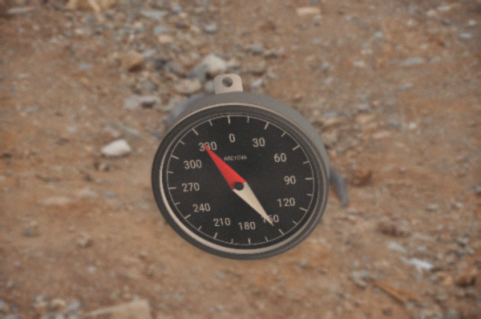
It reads 330; °
